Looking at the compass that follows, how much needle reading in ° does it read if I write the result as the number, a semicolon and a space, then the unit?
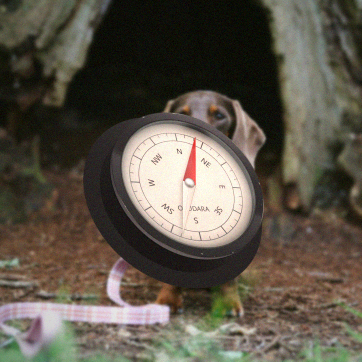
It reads 20; °
